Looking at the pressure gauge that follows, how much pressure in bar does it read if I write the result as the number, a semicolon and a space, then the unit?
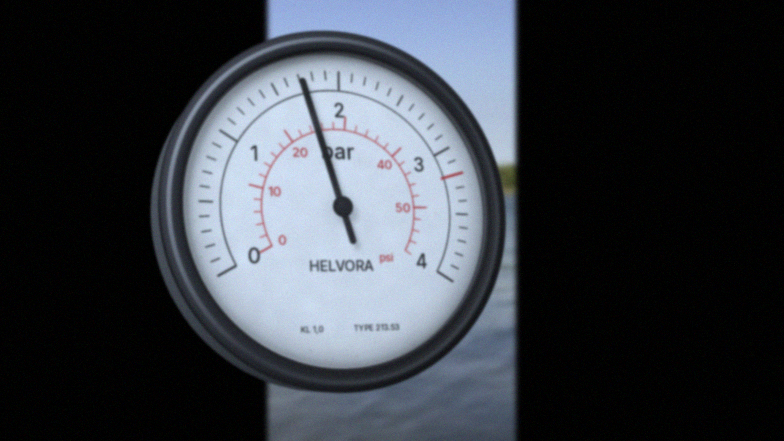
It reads 1.7; bar
